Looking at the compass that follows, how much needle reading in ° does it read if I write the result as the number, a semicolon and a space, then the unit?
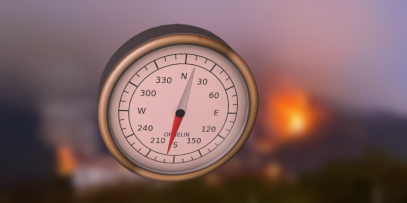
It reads 190; °
